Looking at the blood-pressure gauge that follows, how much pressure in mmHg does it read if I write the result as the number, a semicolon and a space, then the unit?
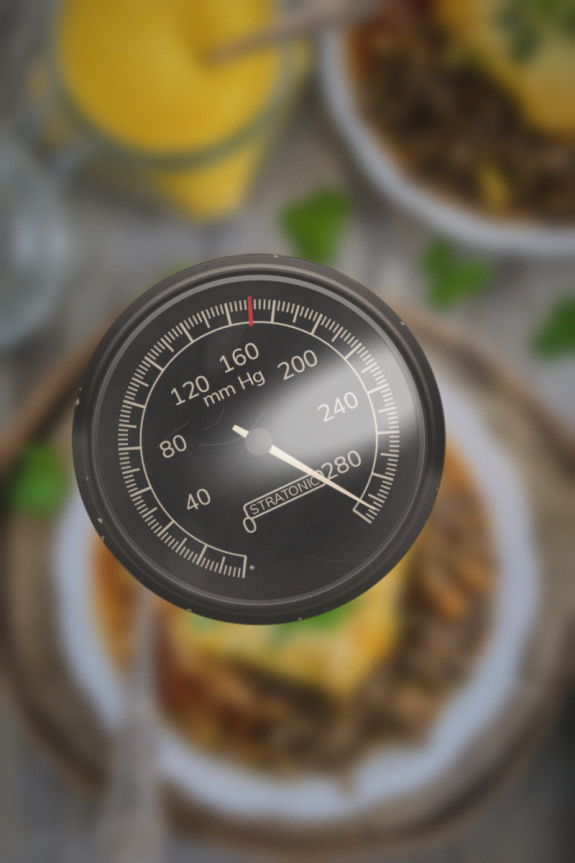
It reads 294; mmHg
